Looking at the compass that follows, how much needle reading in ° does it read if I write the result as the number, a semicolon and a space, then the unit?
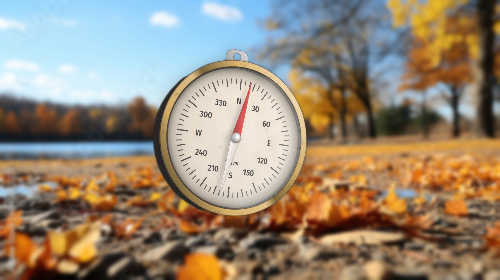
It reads 10; °
